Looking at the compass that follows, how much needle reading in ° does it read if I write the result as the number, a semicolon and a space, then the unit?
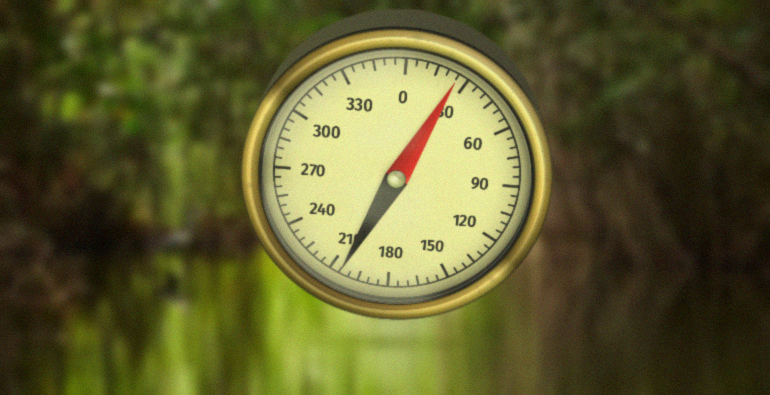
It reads 25; °
